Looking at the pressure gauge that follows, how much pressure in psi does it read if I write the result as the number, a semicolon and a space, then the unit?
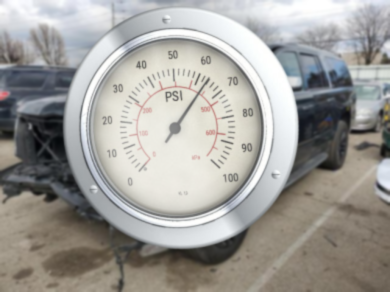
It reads 64; psi
